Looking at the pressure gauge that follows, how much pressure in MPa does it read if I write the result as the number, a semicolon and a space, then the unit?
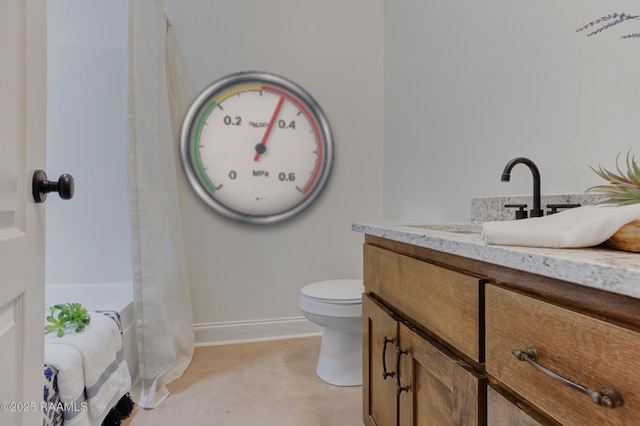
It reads 0.35; MPa
